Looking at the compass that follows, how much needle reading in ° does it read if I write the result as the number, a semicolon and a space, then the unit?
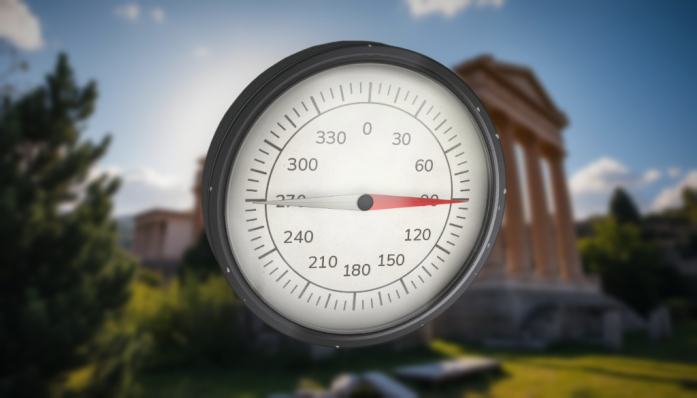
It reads 90; °
